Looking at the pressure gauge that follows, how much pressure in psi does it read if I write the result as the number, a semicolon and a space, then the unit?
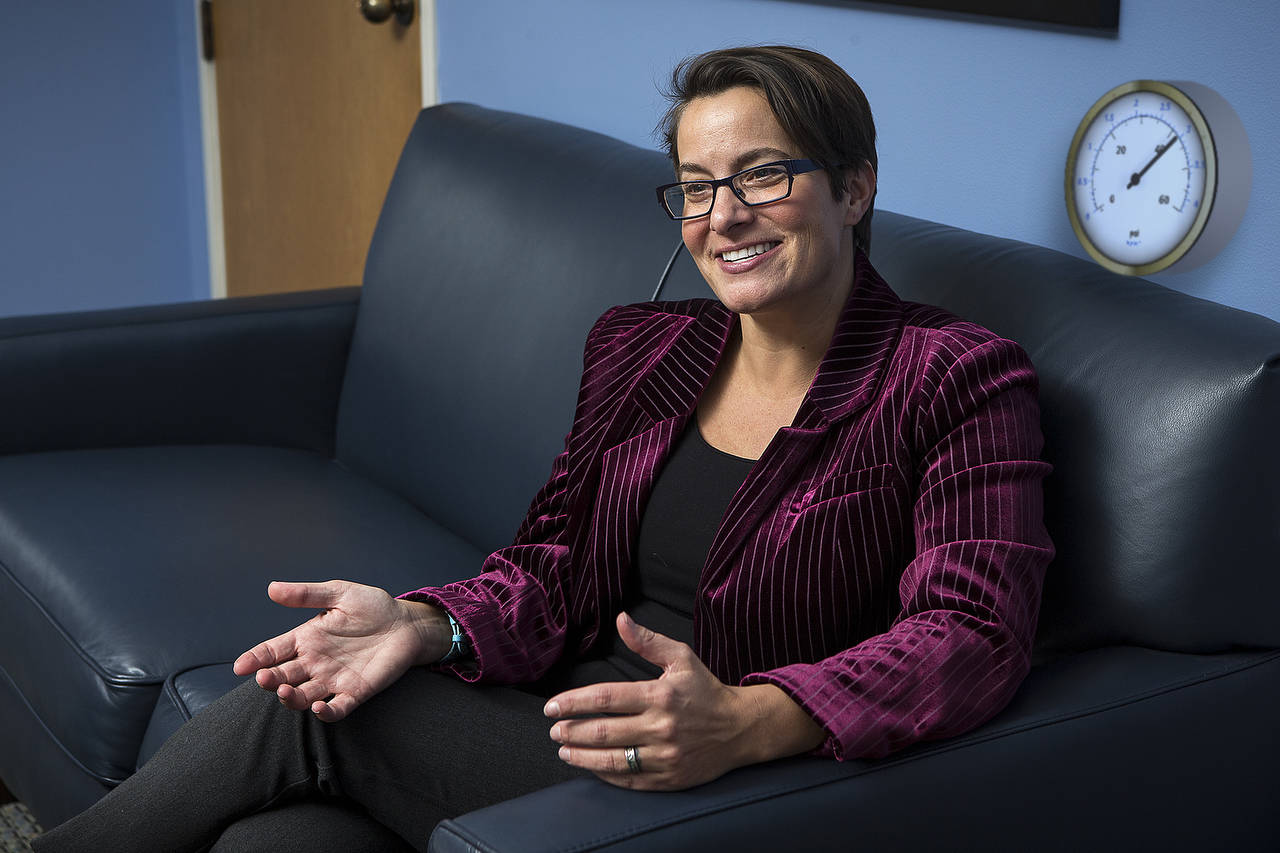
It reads 42.5; psi
